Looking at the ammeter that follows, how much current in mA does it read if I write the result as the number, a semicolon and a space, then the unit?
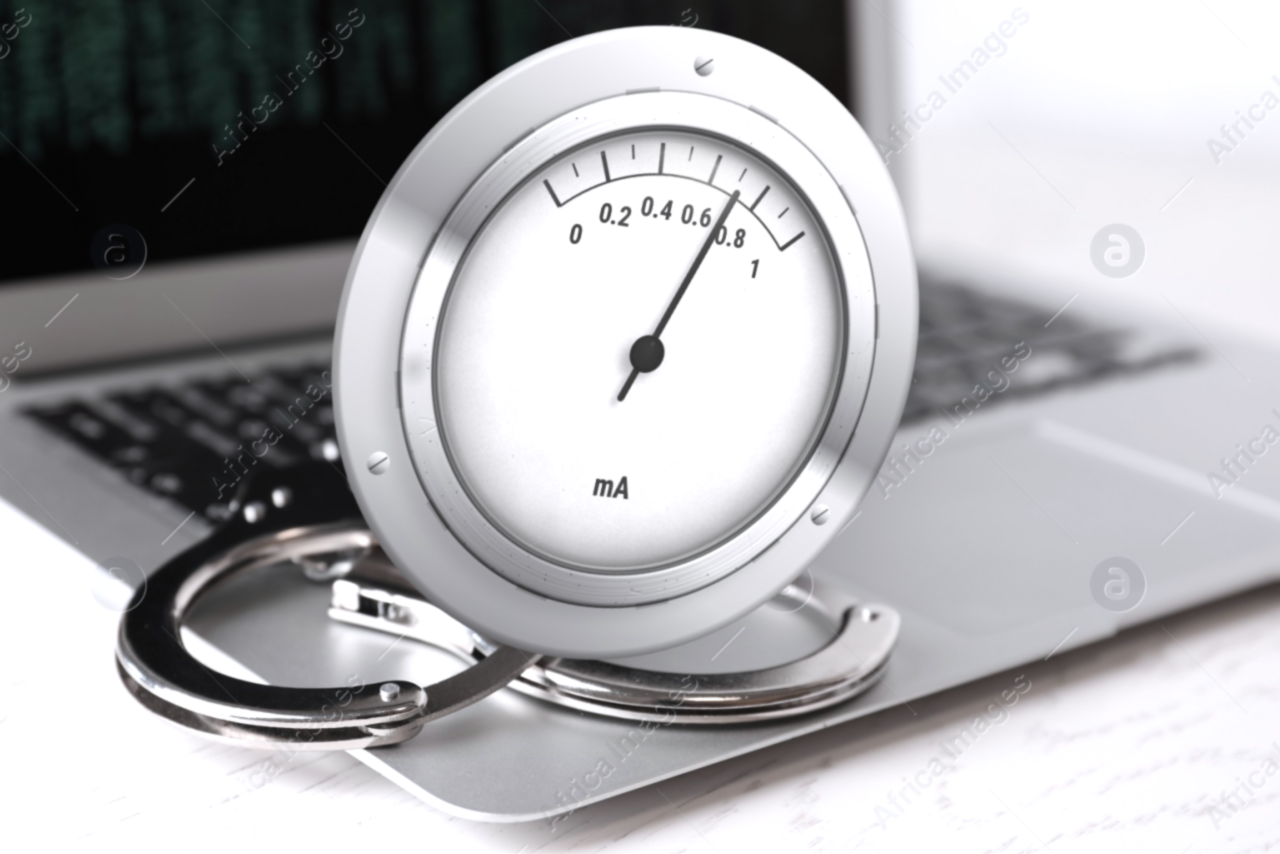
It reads 0.7; mA
